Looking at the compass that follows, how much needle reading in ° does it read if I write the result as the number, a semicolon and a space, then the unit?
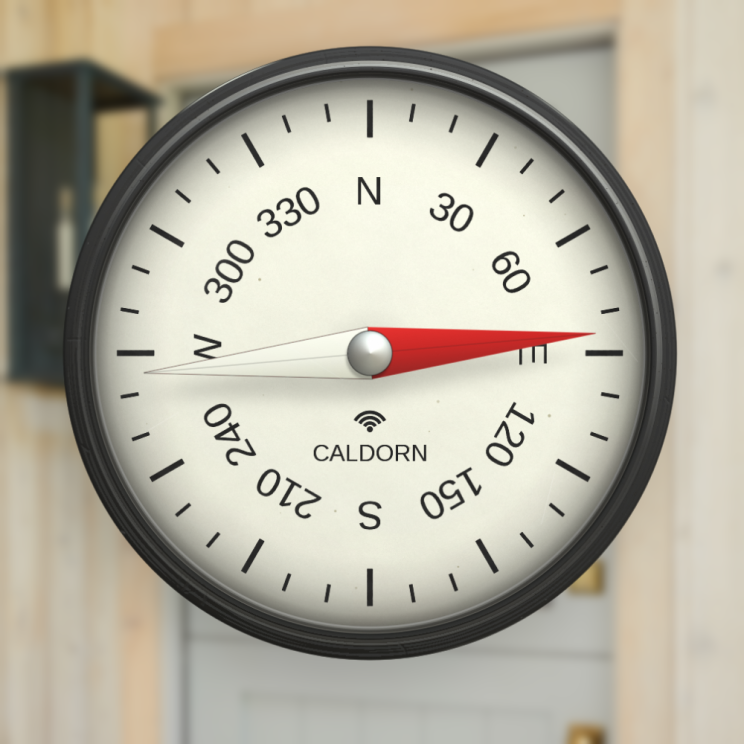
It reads 85; °
